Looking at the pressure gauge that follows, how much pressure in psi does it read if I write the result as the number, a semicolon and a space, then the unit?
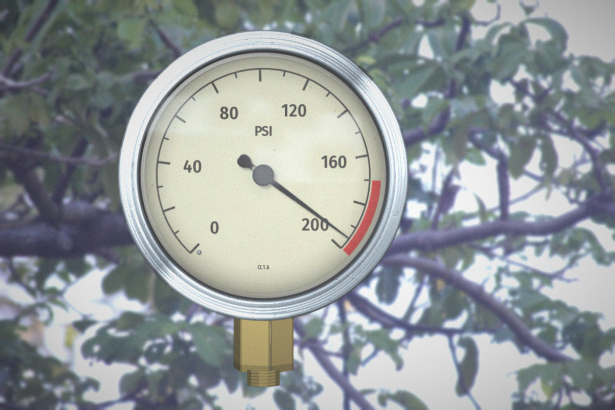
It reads 195; psi
